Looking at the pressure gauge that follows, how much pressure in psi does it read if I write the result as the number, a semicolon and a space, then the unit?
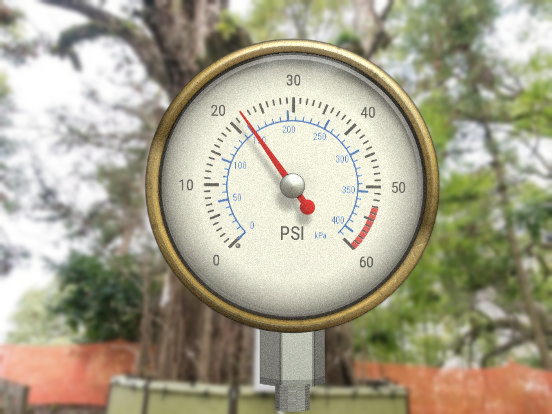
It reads 22; psi
